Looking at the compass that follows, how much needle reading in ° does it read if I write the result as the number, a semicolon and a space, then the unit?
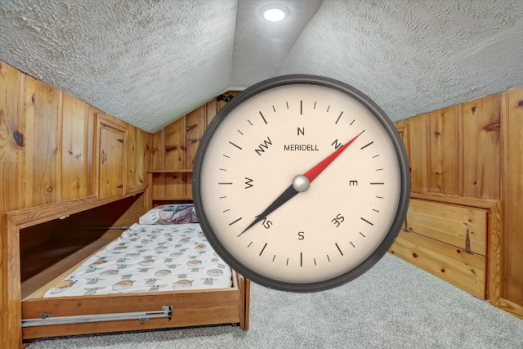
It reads 50; °
